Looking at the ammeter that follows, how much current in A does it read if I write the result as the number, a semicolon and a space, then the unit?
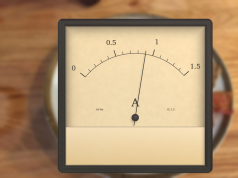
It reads 0.9; A
